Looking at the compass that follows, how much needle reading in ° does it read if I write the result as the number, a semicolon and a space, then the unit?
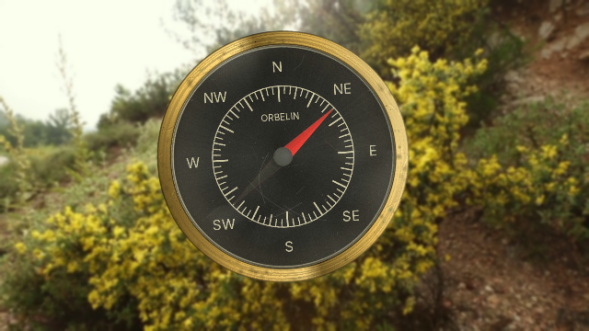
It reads 50; °
